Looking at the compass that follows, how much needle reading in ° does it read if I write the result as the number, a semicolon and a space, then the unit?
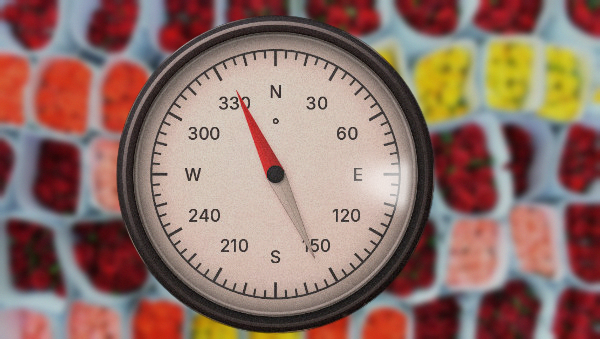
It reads 335; °
